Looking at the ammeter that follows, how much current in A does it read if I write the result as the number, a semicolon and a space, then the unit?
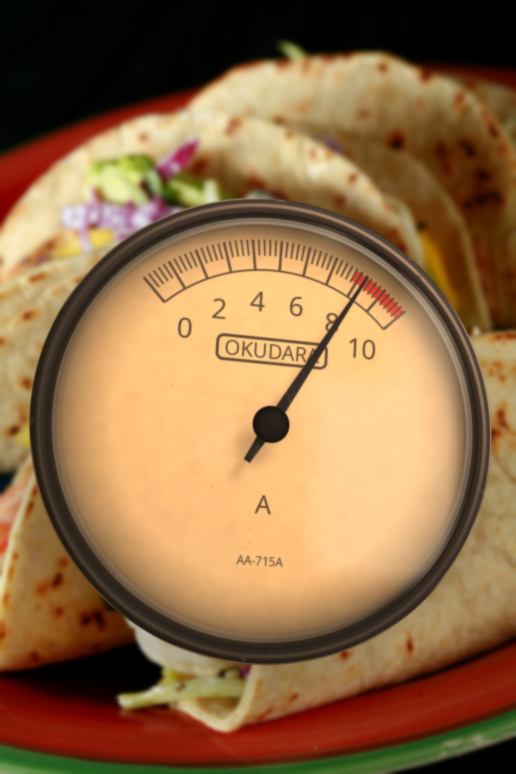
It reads 8.2; A
